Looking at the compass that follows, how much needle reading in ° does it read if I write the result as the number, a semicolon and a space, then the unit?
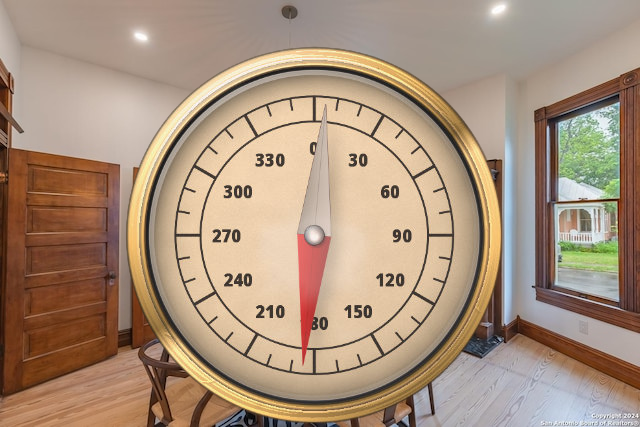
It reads 185; °
